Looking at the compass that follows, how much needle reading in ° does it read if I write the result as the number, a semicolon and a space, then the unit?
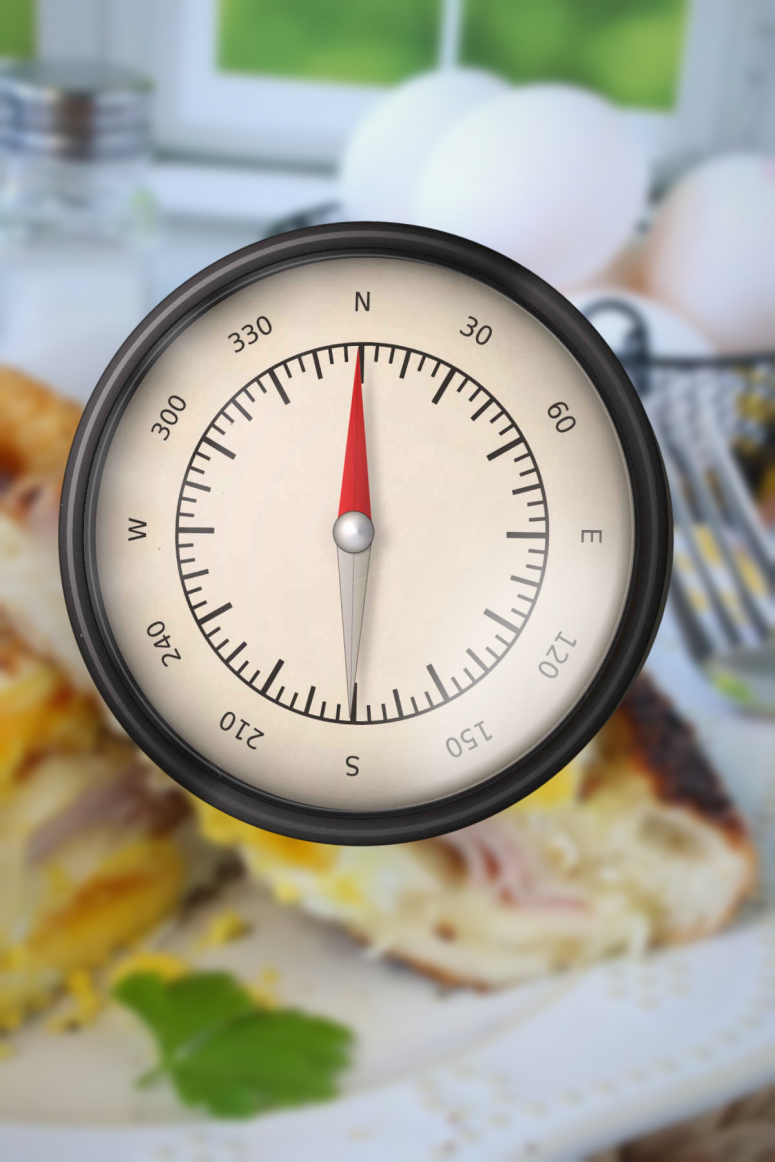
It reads 0; °
